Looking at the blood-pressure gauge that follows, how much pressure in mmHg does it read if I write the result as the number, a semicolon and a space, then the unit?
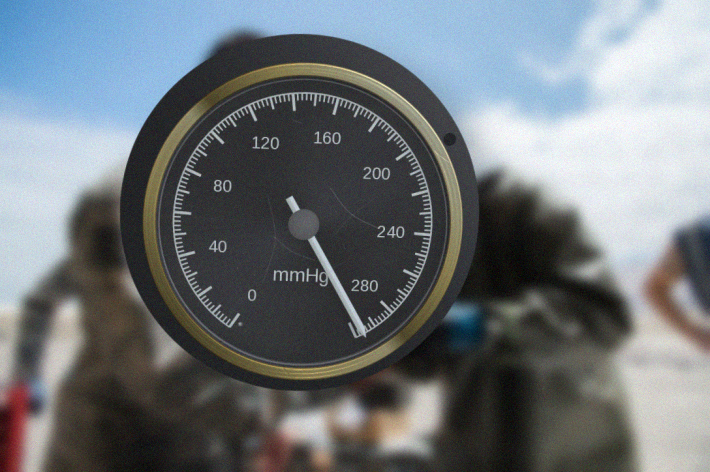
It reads 296; mmHg
